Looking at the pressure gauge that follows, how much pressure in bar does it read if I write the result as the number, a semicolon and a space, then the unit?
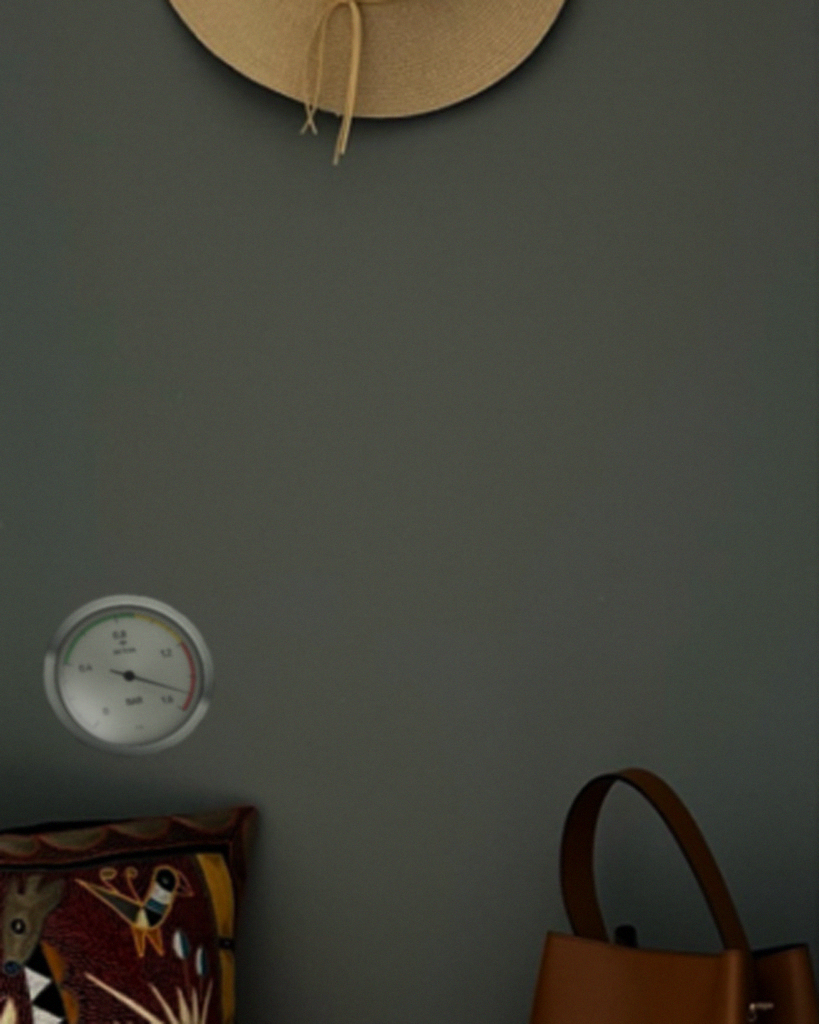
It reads 1.5; bar
